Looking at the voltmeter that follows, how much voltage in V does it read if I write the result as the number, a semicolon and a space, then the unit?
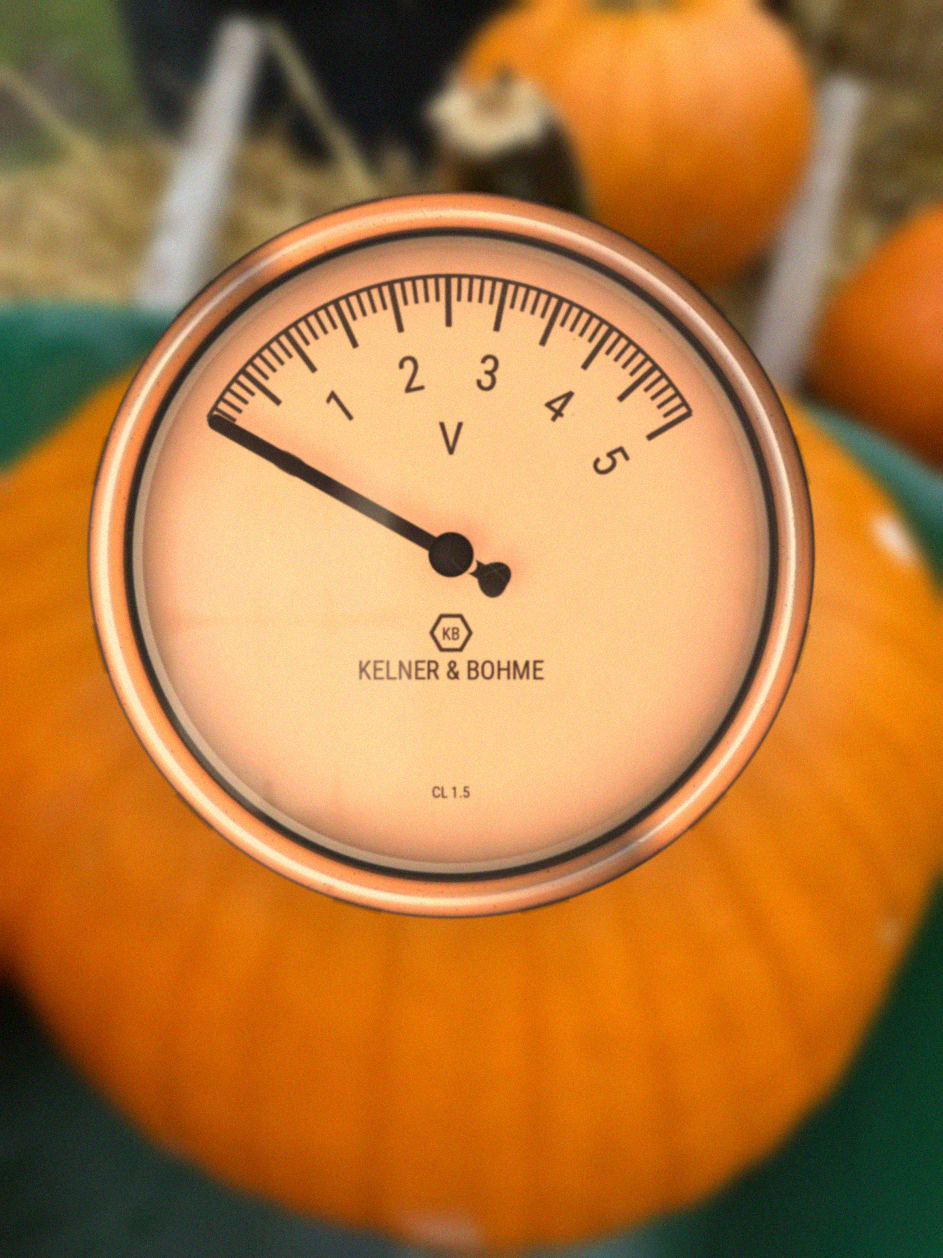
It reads 0; V
